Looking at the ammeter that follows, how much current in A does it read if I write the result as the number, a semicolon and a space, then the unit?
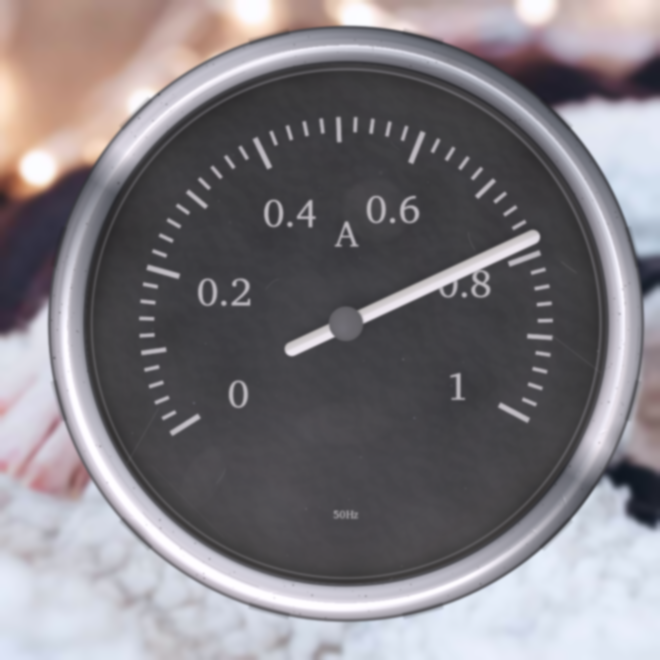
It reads 0.78; A
